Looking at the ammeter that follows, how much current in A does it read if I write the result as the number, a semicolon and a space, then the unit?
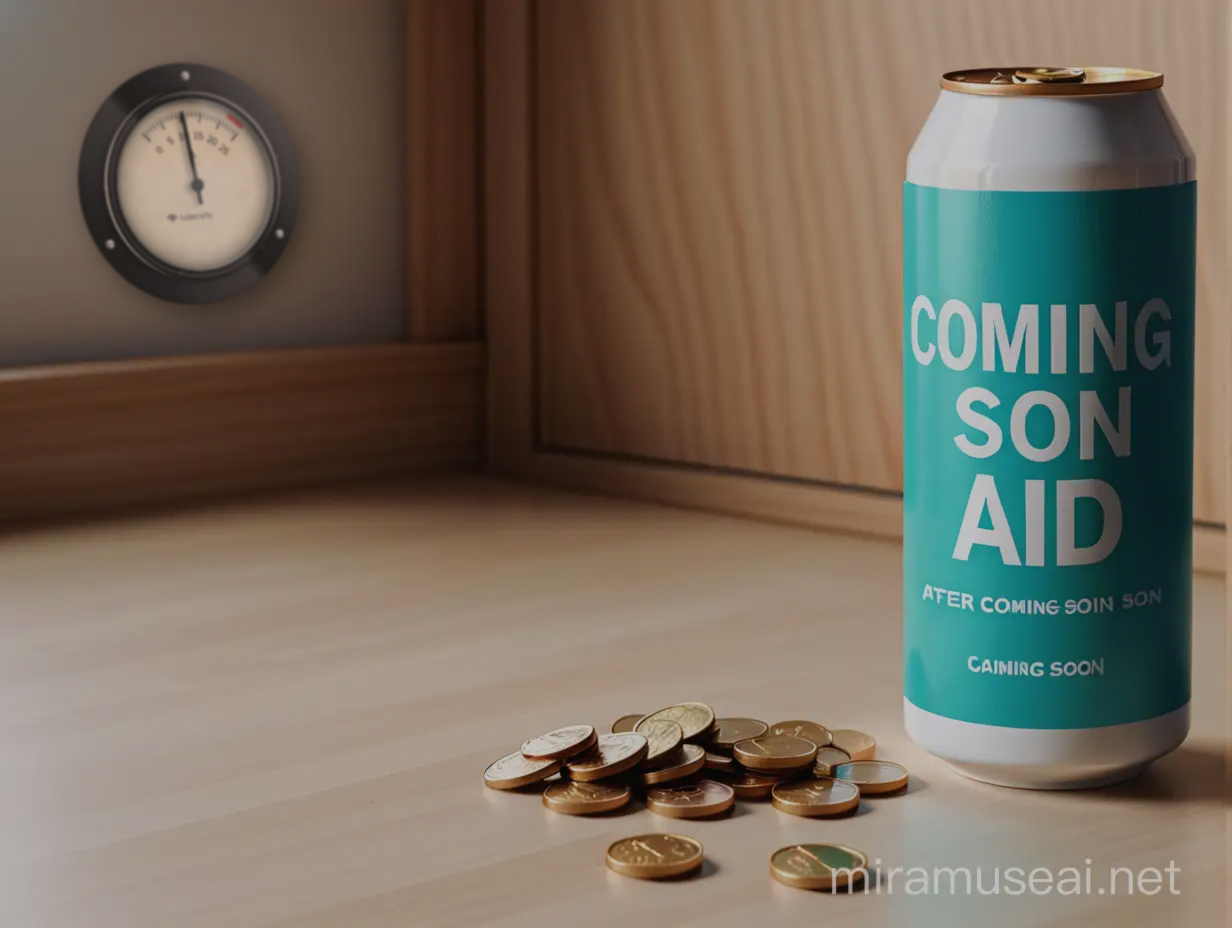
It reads 10; A
